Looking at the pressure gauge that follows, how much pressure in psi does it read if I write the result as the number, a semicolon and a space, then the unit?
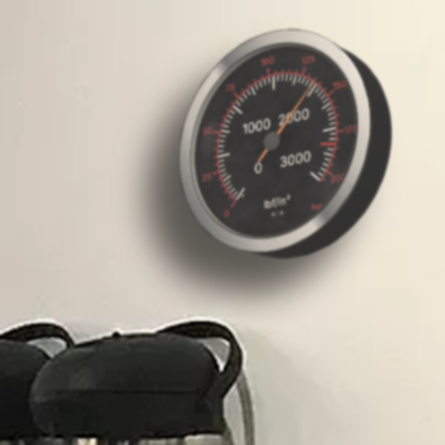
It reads 2000; psi
